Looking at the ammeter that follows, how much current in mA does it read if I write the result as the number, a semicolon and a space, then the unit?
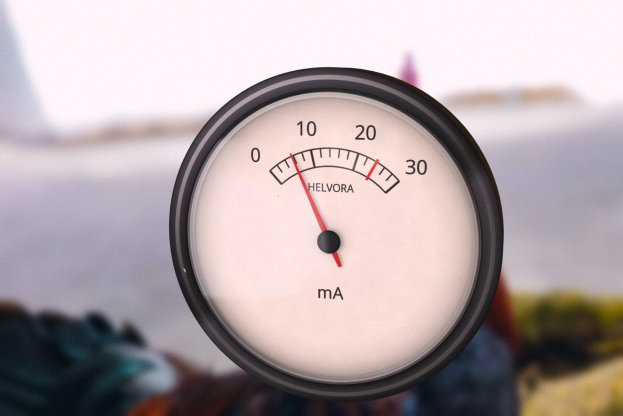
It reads 6; mA
